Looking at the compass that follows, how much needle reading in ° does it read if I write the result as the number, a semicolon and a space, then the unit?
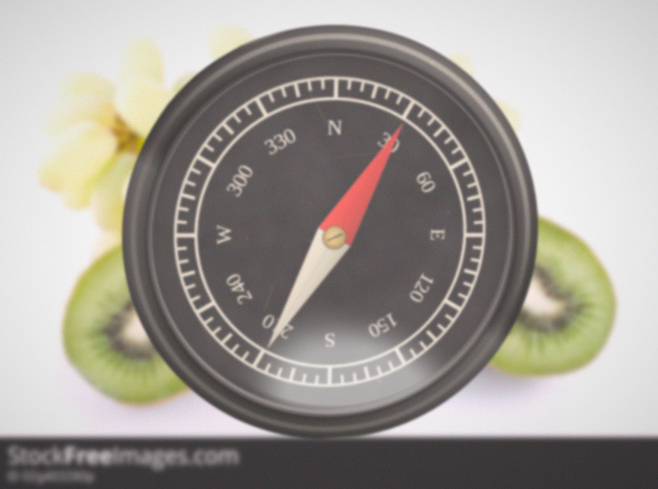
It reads 30; °
